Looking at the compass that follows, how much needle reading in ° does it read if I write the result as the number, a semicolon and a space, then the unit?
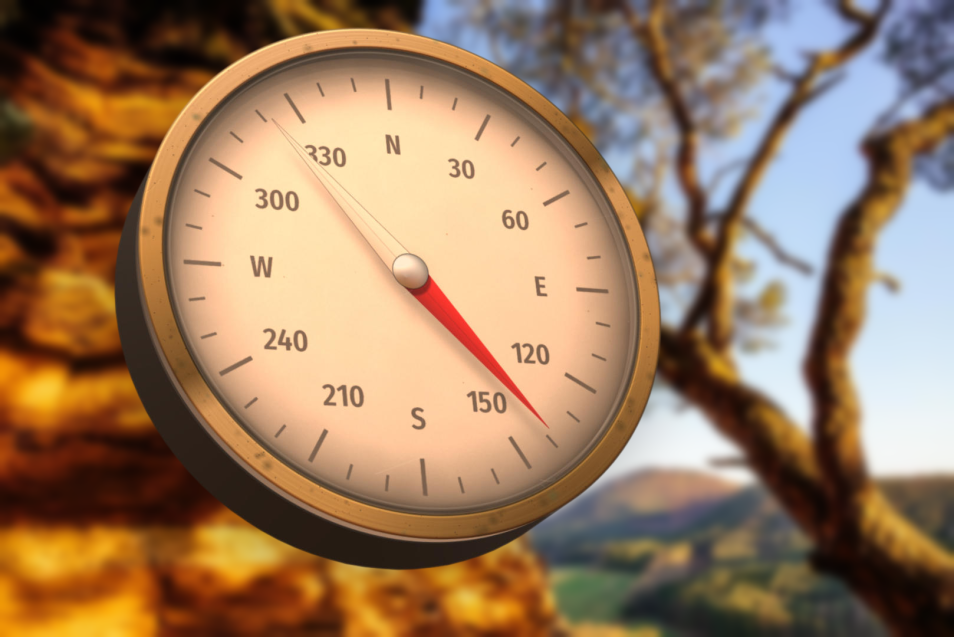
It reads 140; °
